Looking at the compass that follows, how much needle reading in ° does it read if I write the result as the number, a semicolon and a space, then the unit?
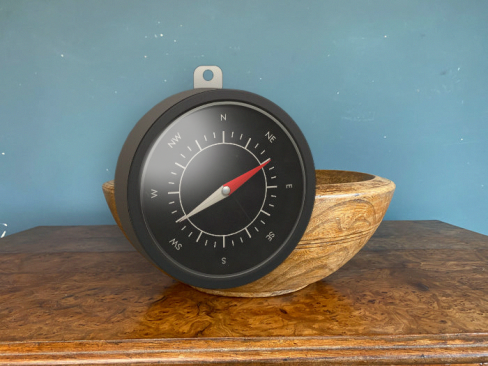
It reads 60; °
